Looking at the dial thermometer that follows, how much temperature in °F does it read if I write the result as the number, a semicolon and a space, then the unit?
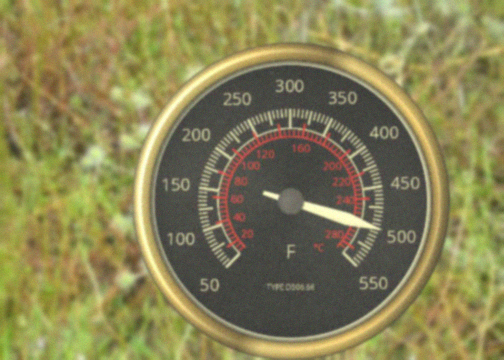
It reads 500; °F
